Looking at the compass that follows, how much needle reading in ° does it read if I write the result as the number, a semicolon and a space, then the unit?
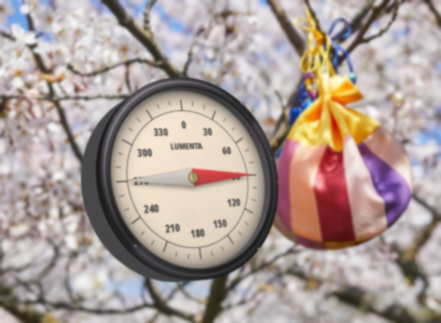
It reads 90; °
